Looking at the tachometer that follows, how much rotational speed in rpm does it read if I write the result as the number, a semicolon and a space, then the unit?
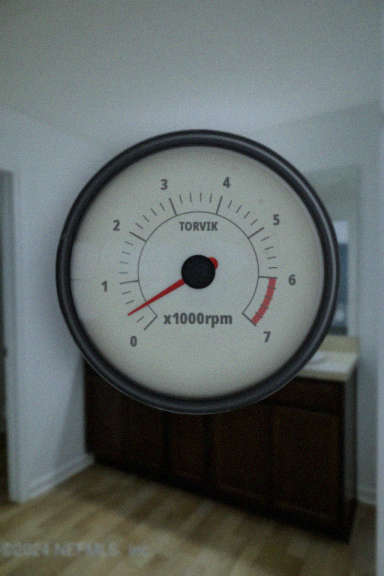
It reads 400; rpm
